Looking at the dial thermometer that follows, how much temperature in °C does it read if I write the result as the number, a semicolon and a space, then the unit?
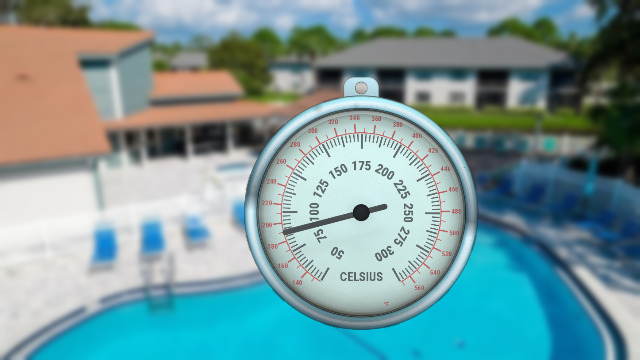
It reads 87.5; °C
